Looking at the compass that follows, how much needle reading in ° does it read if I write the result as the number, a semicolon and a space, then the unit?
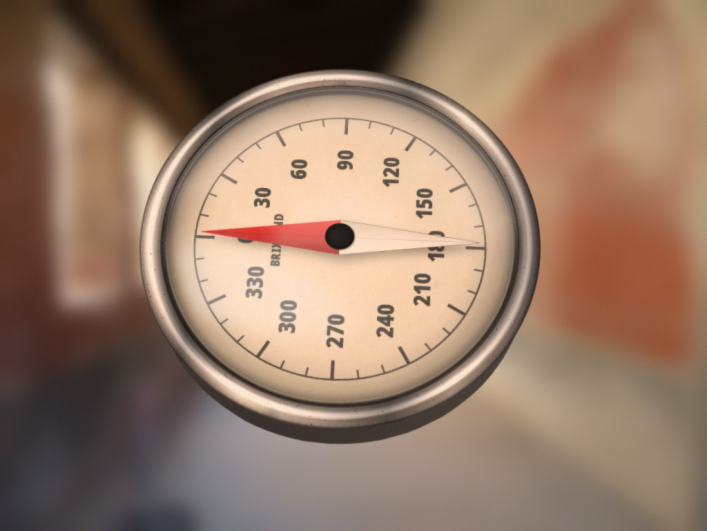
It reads 0; °
